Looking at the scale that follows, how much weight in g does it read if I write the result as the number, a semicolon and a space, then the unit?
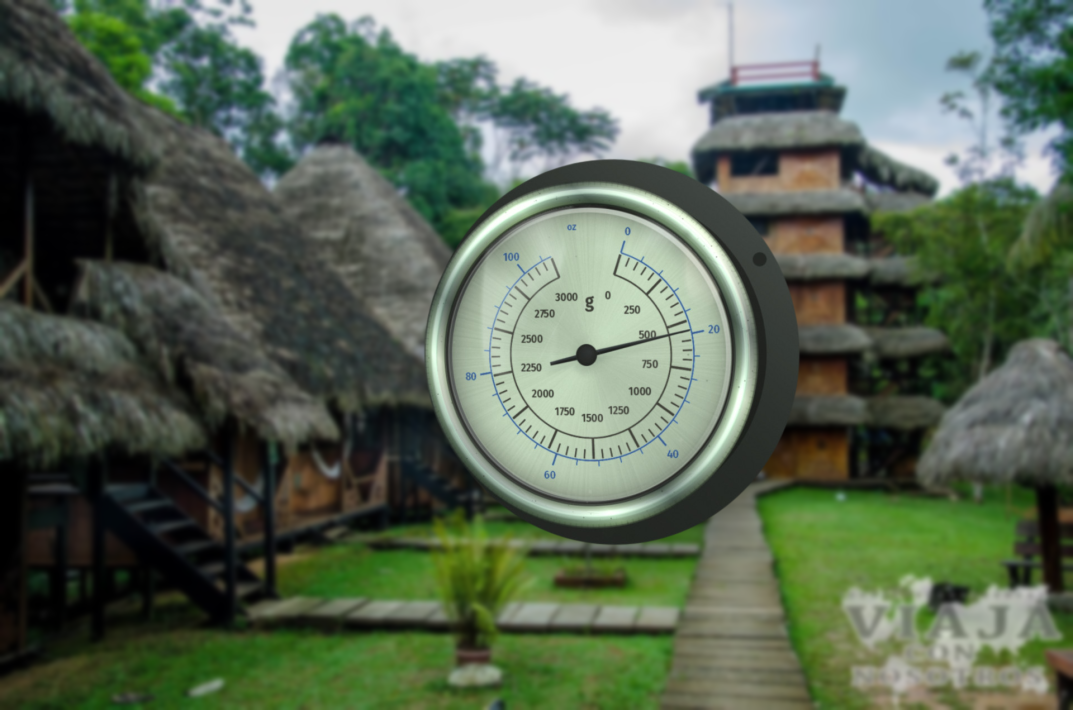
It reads 550; g
